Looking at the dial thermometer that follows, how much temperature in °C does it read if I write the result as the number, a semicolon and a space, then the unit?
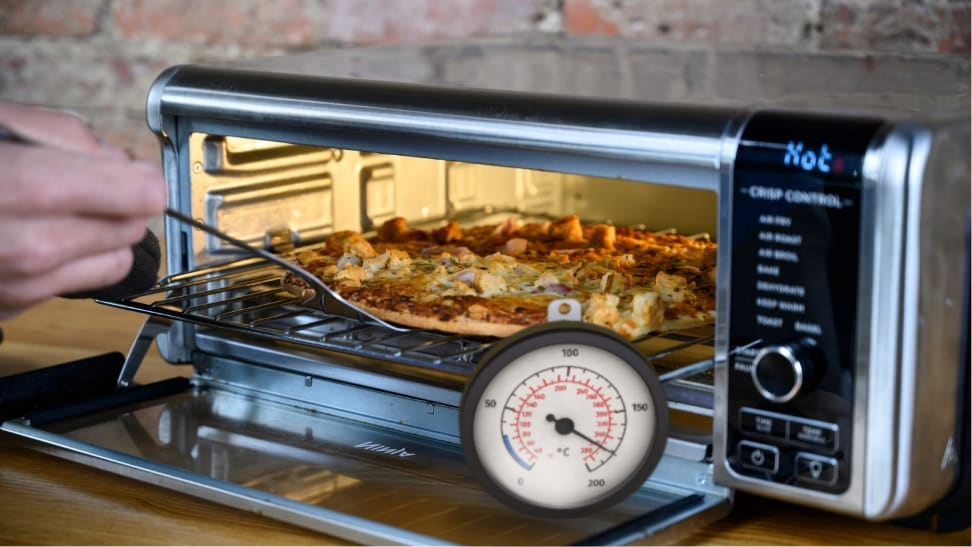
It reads 180; °C
